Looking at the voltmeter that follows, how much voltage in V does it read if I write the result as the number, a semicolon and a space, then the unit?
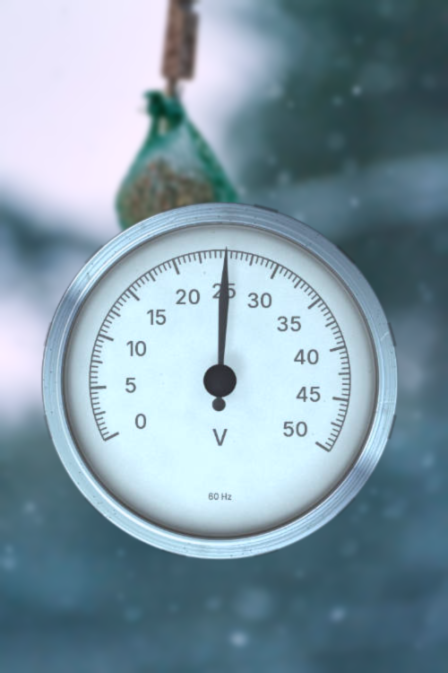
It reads 25; V
